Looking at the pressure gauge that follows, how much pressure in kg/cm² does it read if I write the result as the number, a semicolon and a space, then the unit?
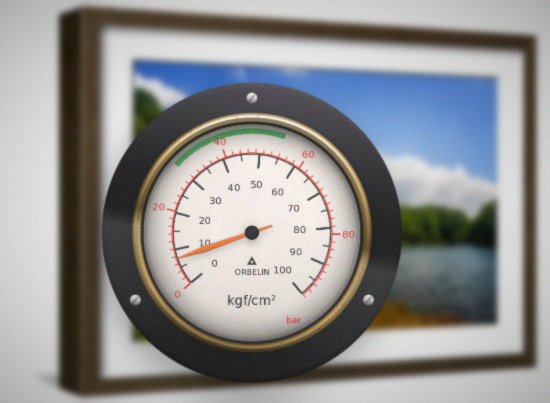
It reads 7.5; kg/cm²
